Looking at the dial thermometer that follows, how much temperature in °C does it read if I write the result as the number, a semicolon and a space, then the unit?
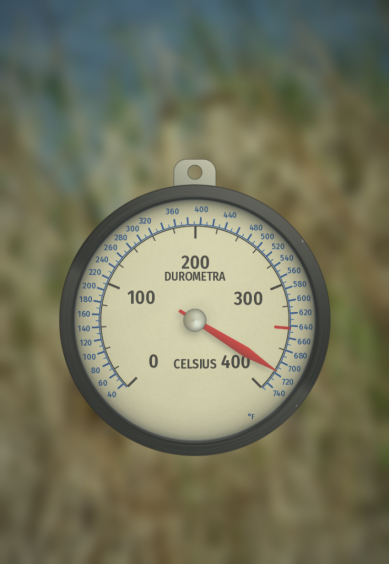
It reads 380; °C
